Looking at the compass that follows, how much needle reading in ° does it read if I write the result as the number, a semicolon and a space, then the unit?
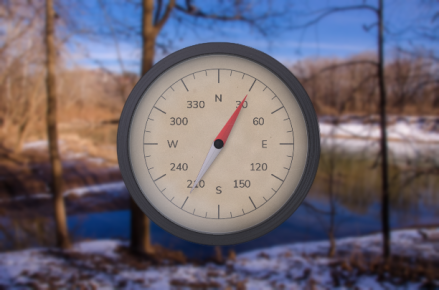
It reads 30; °
